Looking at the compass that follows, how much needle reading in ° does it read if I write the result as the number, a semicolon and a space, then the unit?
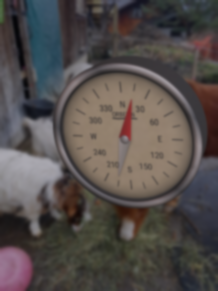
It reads 15; °
